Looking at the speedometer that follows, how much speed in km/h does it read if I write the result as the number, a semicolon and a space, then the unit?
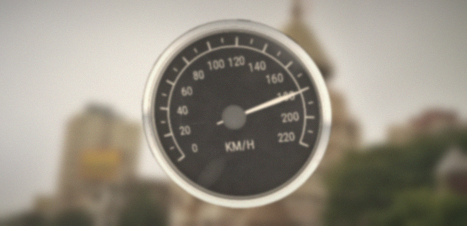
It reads 180; km/h
